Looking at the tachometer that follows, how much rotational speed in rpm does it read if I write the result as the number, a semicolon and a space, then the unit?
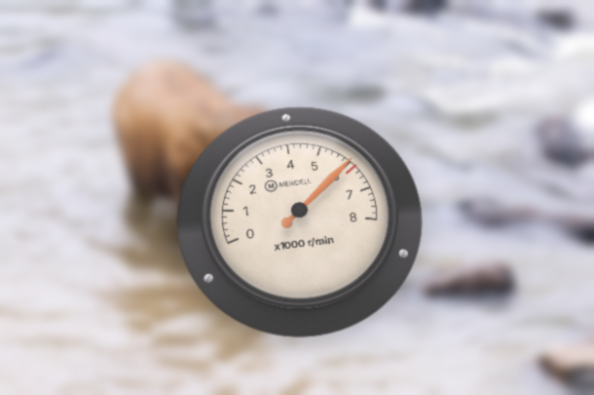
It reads 6000; rpm
